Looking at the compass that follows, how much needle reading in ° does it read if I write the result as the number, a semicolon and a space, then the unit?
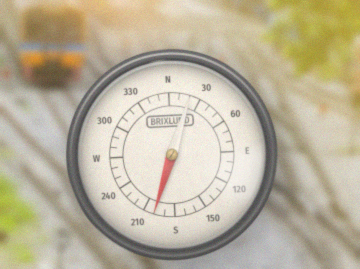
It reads 200; °
